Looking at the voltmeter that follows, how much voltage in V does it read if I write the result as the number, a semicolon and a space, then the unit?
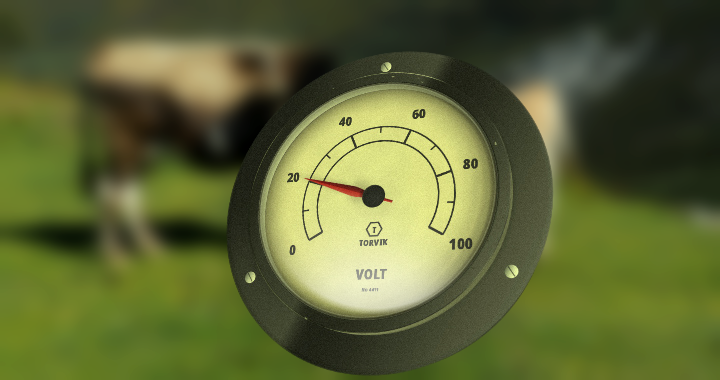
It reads 20; V
